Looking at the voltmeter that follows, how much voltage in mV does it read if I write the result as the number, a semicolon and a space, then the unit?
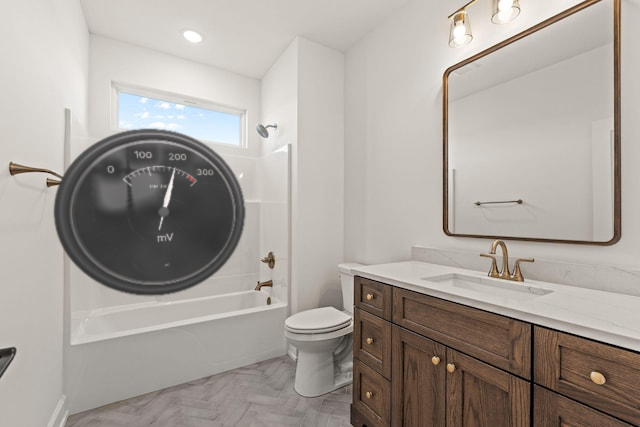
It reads 200; mV
